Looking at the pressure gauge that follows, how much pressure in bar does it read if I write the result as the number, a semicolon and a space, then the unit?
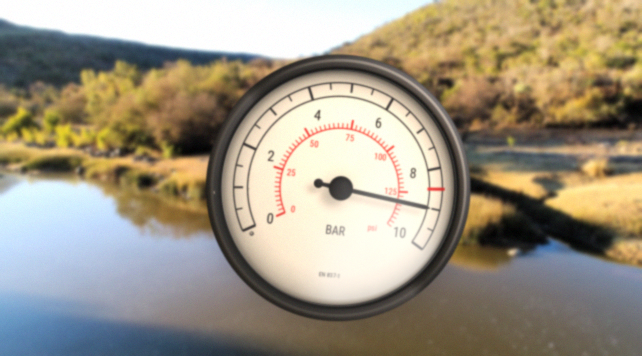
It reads 9; bar
